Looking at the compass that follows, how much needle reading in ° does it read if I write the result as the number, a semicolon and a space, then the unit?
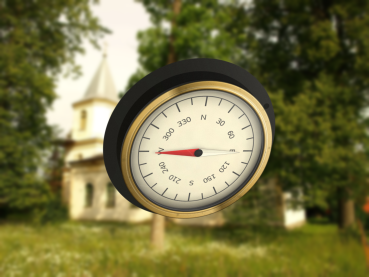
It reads 270; °
